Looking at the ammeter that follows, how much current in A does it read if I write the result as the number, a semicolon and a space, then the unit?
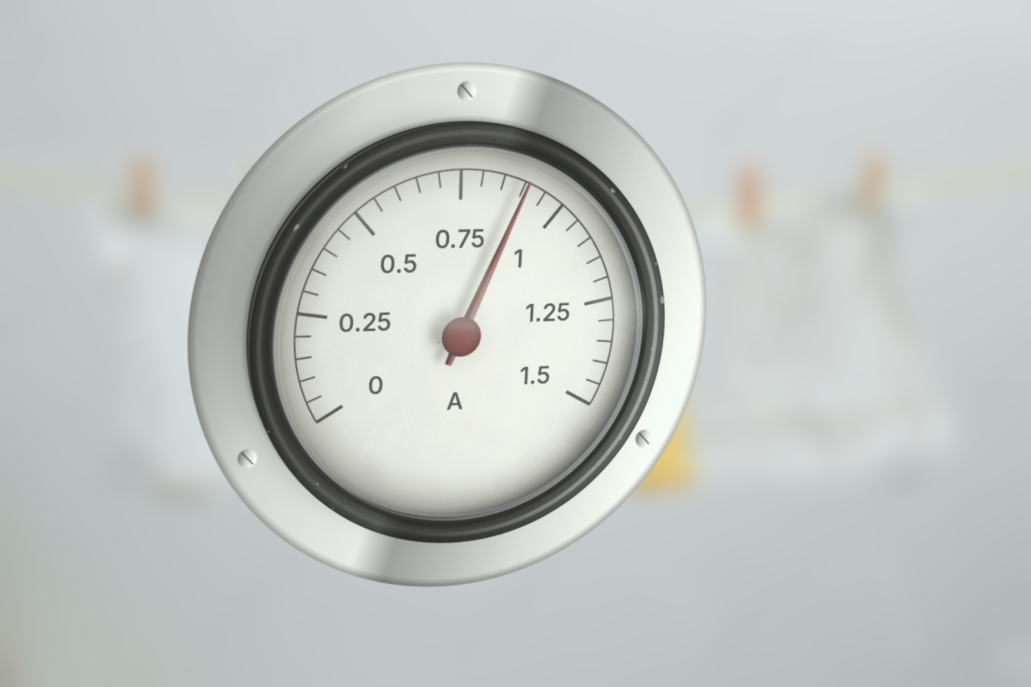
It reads 0.9; A
